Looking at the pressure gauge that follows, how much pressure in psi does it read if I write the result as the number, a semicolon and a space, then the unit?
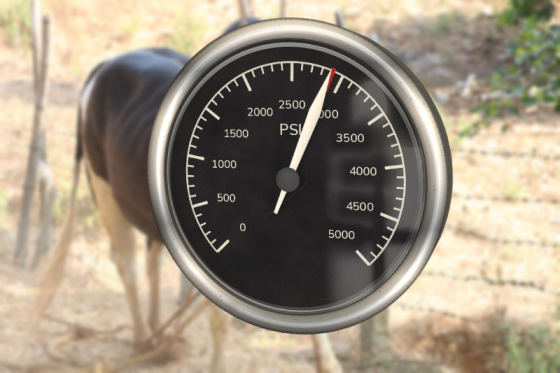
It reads 2900; psi
